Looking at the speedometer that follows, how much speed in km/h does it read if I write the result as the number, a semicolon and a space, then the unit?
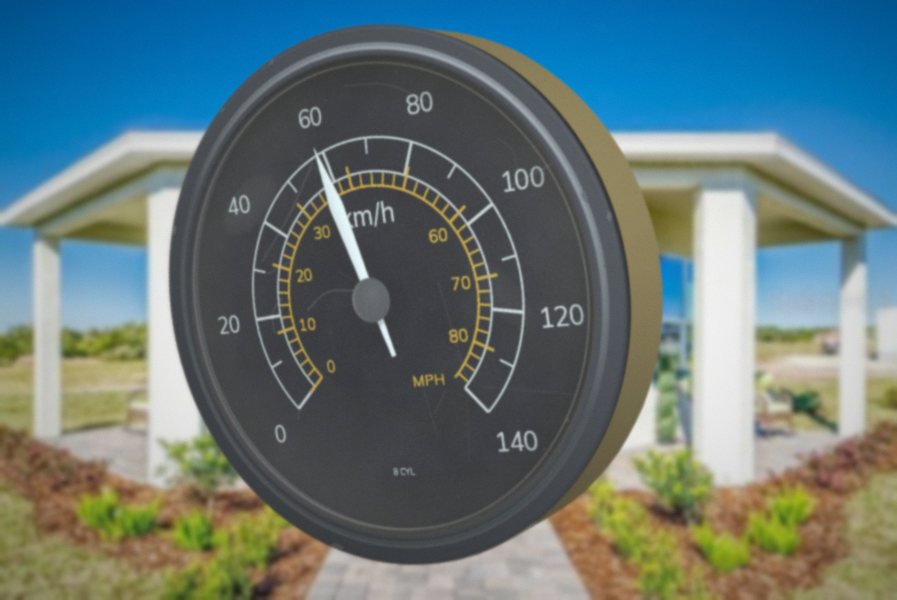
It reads 60; km/h
